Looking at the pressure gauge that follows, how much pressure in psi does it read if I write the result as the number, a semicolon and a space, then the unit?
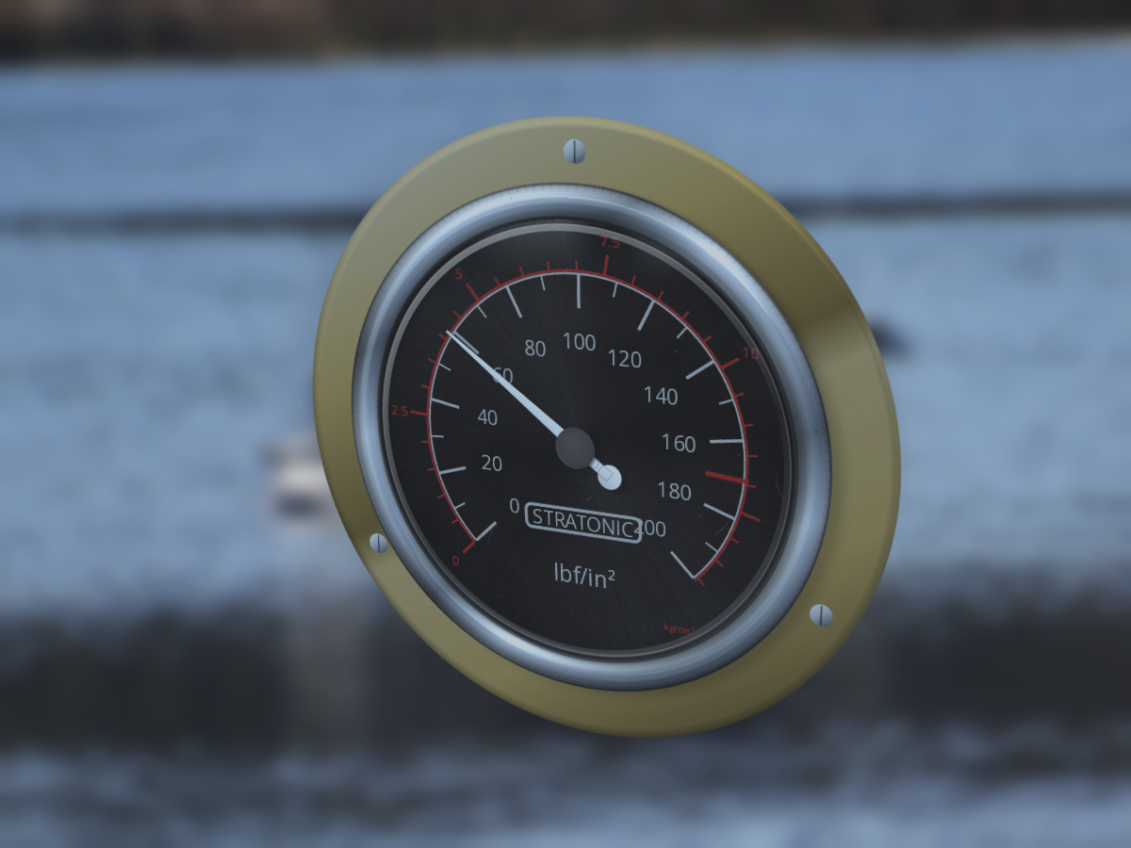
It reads 60; psi
